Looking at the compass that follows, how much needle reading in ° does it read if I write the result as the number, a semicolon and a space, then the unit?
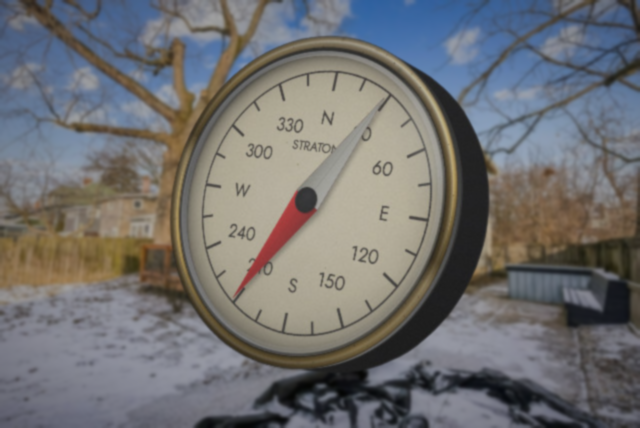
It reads 210; °
